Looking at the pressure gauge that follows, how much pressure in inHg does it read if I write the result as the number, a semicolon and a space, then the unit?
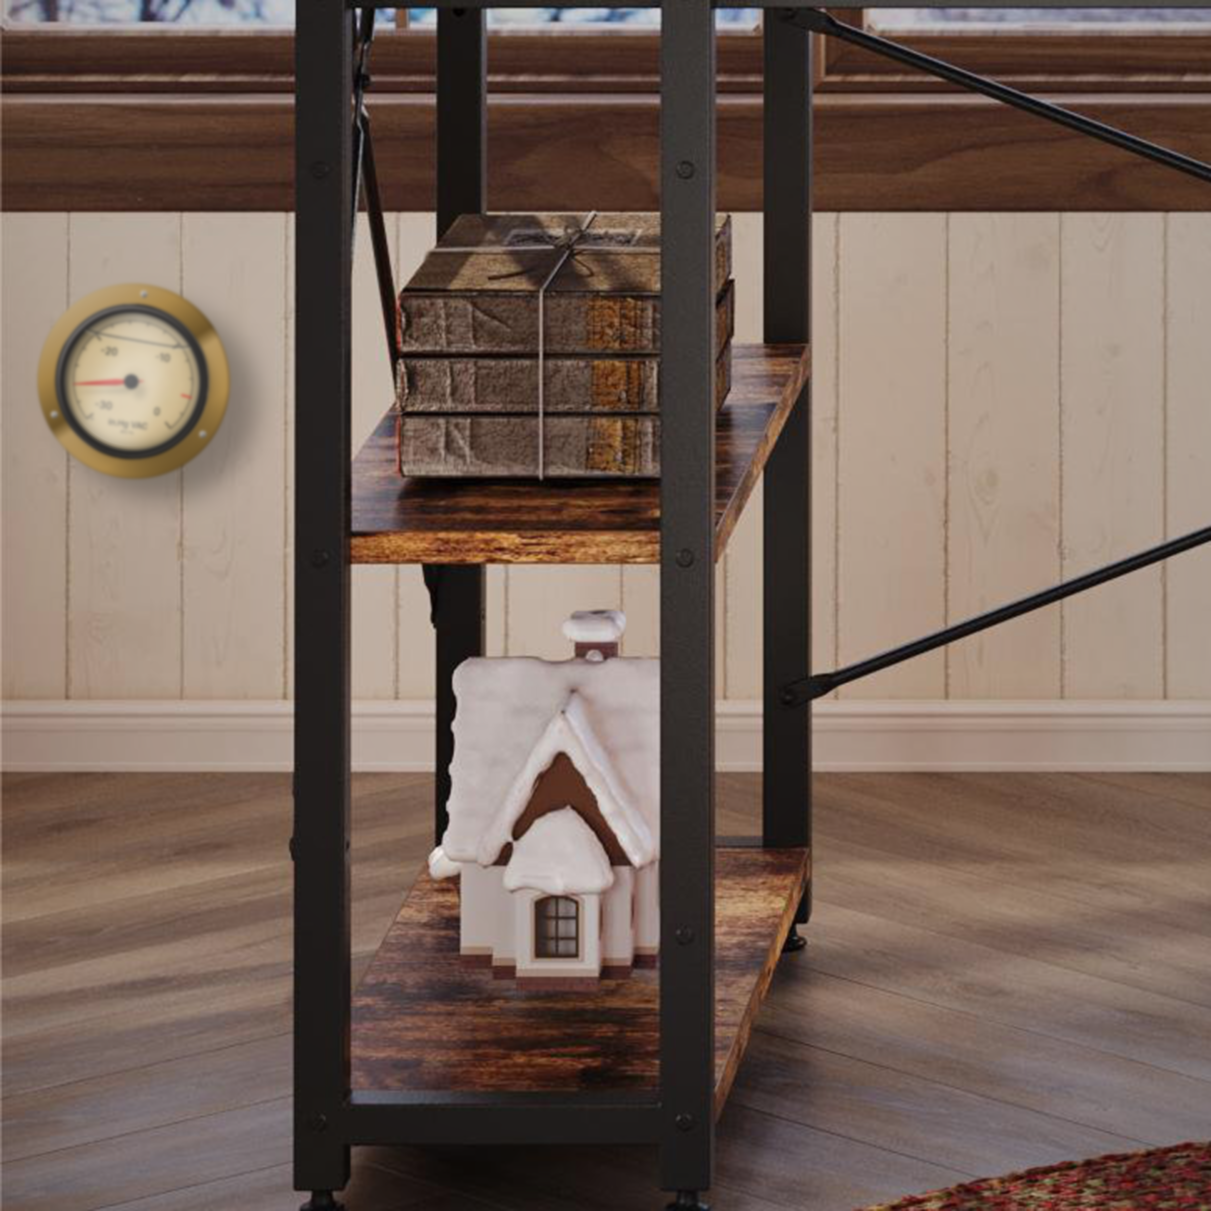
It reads -26; inHg
